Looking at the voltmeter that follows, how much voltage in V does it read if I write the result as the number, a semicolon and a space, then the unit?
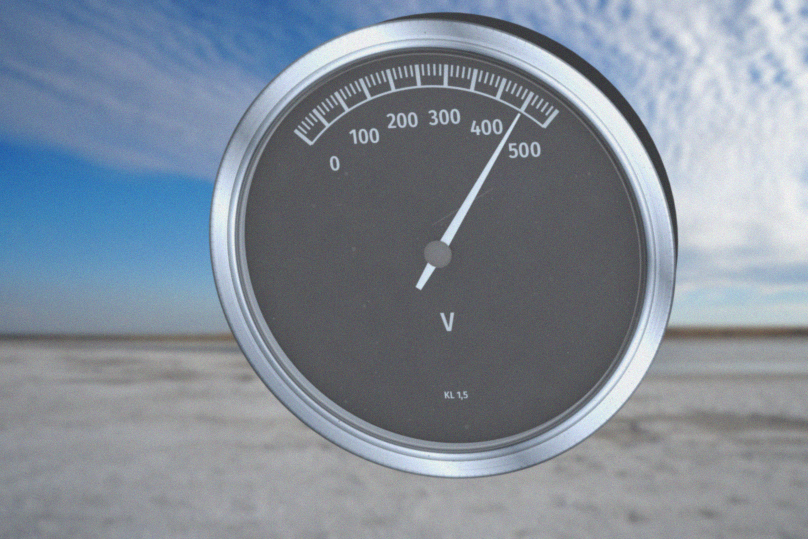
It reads 450; V
